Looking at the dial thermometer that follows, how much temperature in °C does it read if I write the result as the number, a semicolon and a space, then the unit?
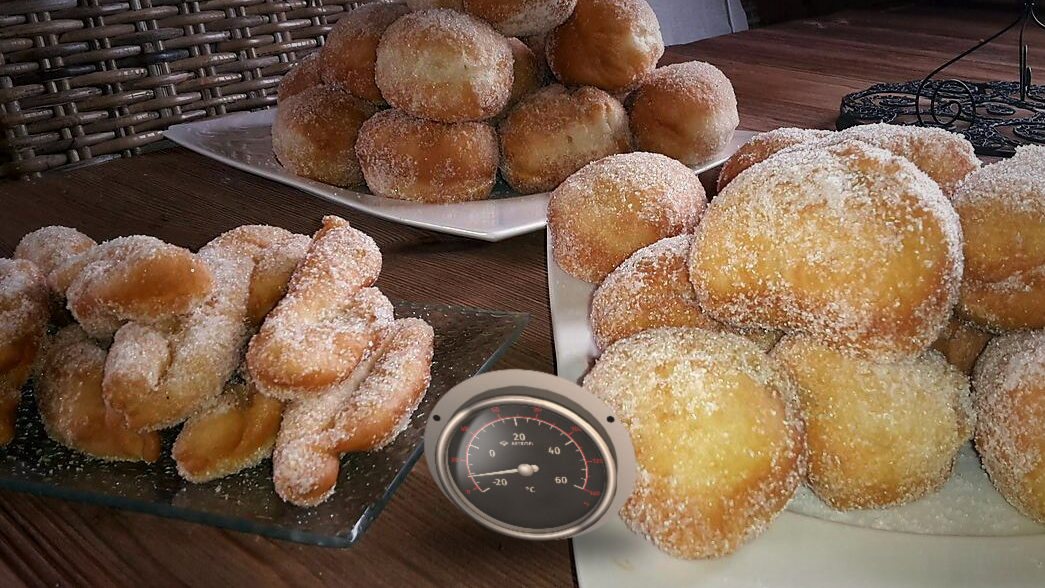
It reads -12; °C
